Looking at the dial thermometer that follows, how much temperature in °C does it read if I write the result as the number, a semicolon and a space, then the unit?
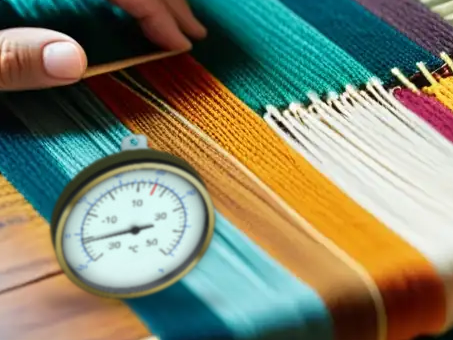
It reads -20; °C
